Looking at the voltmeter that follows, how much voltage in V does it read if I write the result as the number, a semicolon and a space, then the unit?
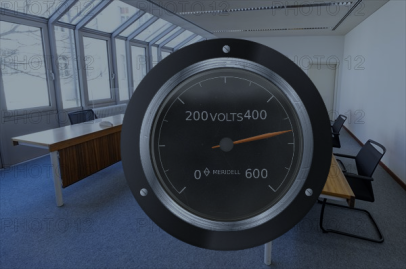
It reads 475; V
